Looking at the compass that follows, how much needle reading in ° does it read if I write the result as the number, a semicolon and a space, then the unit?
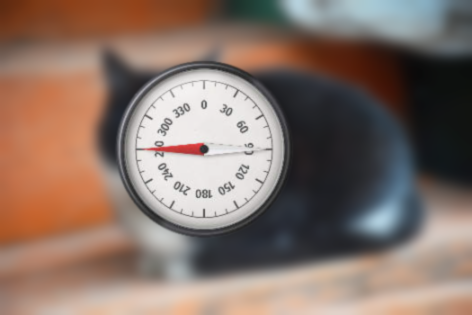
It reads 270; °
